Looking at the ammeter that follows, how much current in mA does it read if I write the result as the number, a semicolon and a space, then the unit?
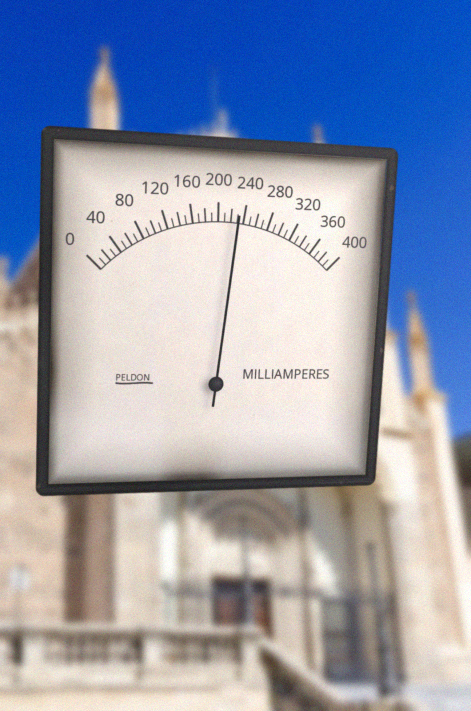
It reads 230; mA
